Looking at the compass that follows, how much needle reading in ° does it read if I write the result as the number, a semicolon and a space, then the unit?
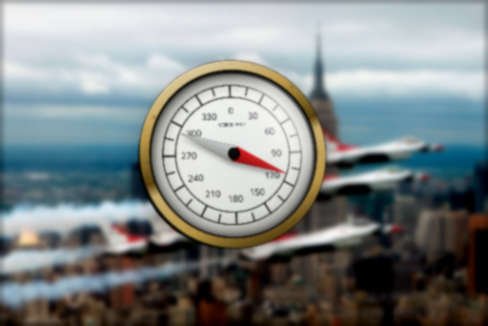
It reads 112.5; °
